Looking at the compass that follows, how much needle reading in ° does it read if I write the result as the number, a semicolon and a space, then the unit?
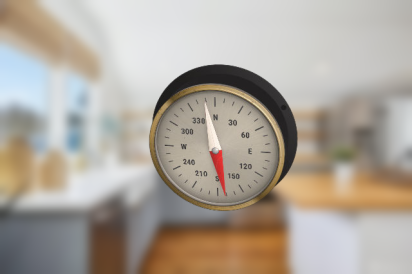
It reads 170; °
